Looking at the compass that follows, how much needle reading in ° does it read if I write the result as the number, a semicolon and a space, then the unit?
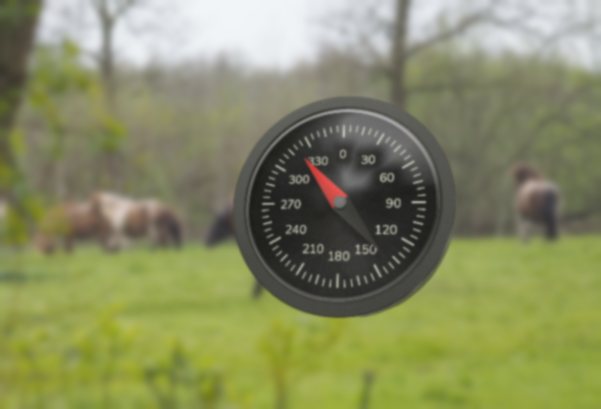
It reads 320; °
